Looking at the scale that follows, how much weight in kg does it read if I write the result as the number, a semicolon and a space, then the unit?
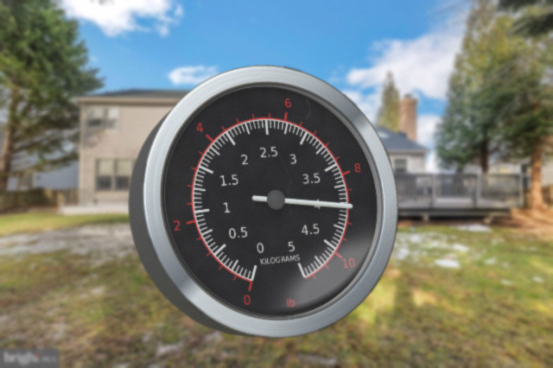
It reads 4; kg
